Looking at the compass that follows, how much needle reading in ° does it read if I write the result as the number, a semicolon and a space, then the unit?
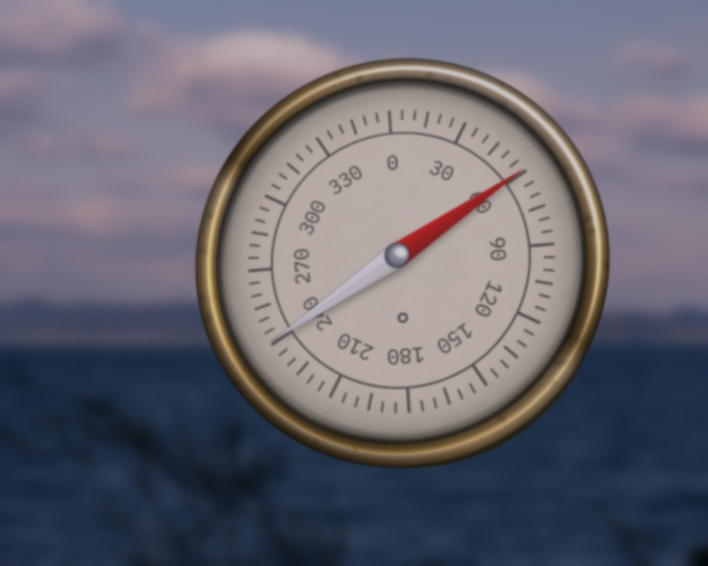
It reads 60; °
